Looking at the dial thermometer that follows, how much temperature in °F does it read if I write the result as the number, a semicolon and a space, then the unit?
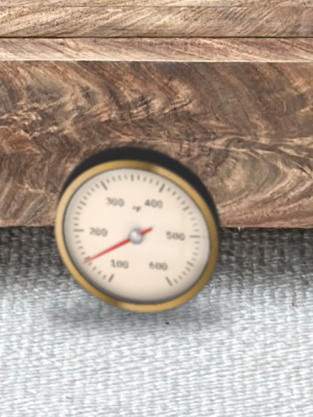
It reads 150; °F
